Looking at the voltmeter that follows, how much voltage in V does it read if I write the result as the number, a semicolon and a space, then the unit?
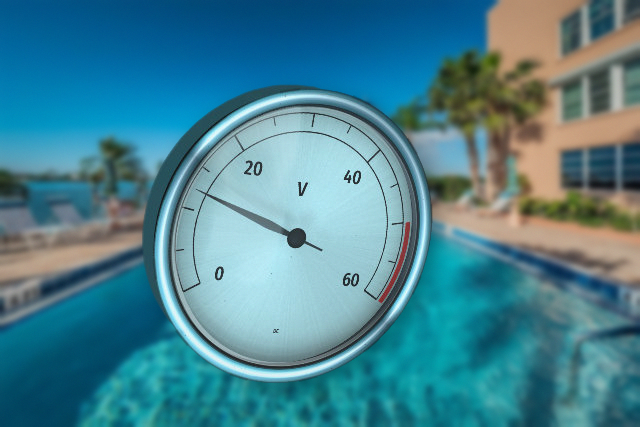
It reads 12.5; V
